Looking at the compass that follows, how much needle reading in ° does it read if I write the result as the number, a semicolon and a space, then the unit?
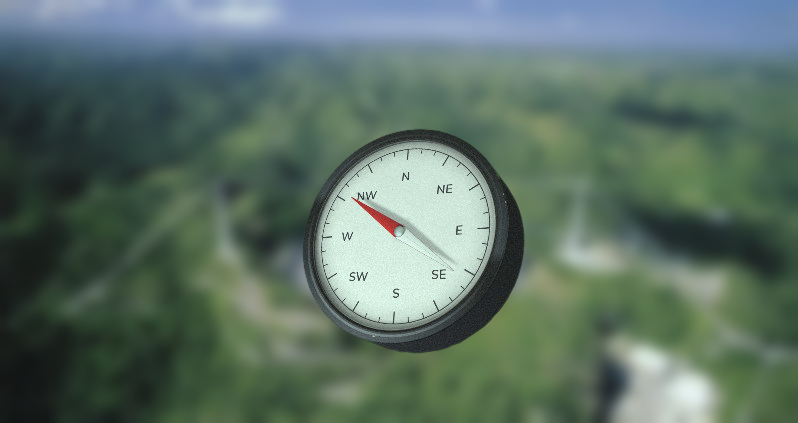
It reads 305; °
